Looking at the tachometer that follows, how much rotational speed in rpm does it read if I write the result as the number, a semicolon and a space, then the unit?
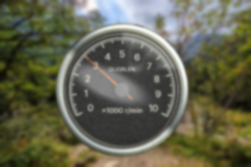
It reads 3000; rpm
